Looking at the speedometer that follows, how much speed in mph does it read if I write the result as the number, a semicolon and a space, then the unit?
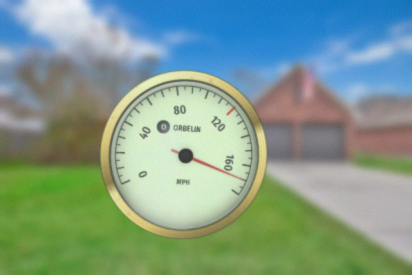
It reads 170; mph
